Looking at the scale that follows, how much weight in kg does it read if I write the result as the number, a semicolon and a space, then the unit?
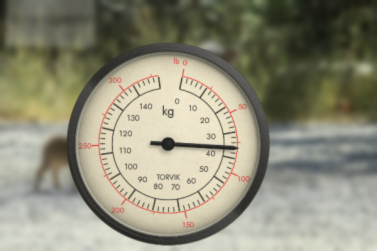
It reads 36; kg
